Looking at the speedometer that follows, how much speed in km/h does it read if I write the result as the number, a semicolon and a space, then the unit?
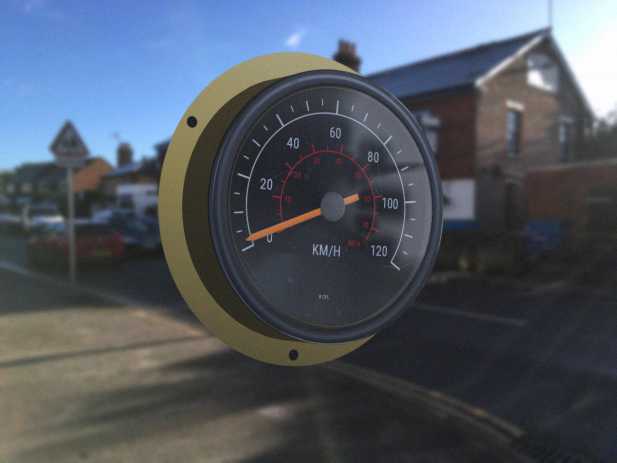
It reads 2.5; km/h
